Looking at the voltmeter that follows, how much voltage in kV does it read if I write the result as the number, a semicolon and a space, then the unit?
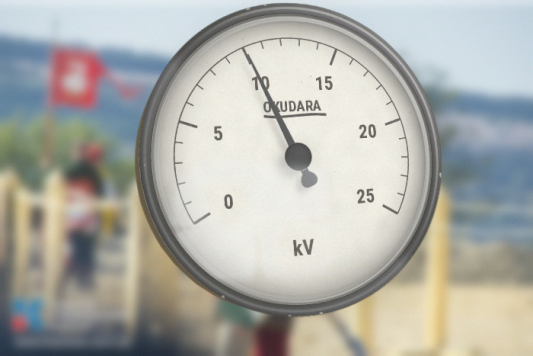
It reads 10; kV
